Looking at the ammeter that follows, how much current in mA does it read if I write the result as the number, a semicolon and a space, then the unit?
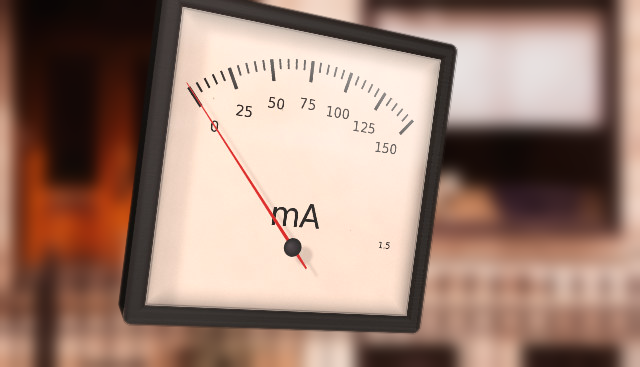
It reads 0; mA
